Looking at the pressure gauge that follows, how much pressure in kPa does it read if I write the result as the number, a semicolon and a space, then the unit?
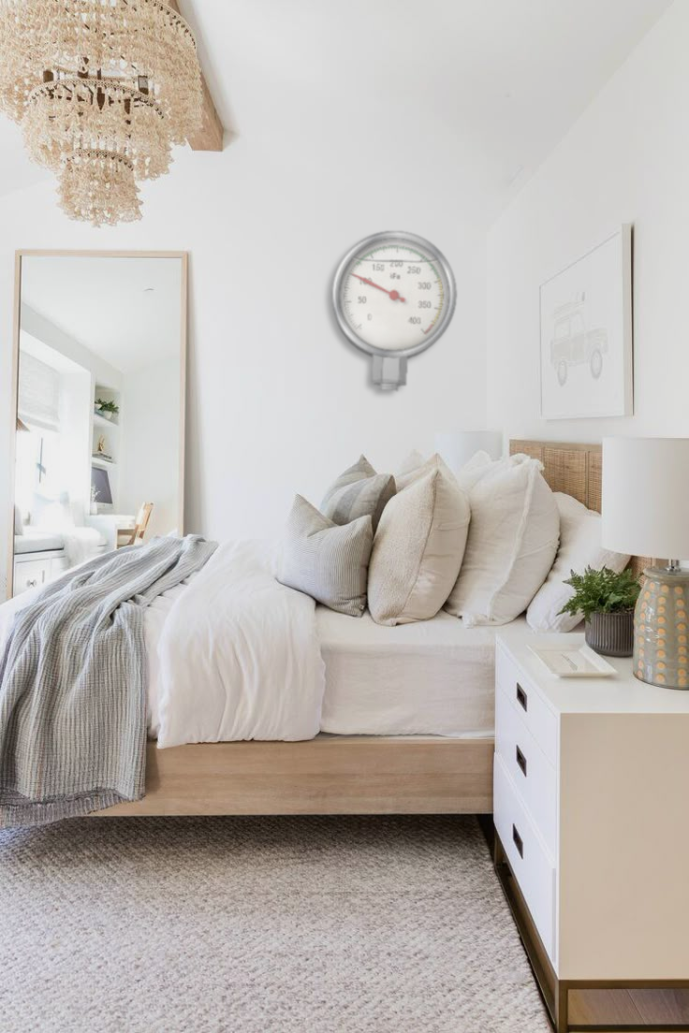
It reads 100; kPa
